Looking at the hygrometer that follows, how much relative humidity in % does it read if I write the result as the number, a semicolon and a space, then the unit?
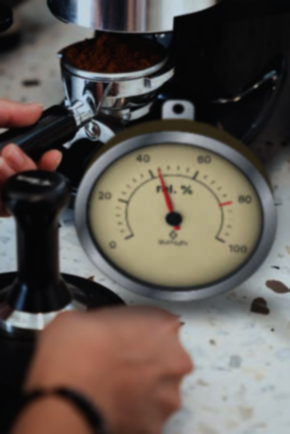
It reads 44; %
